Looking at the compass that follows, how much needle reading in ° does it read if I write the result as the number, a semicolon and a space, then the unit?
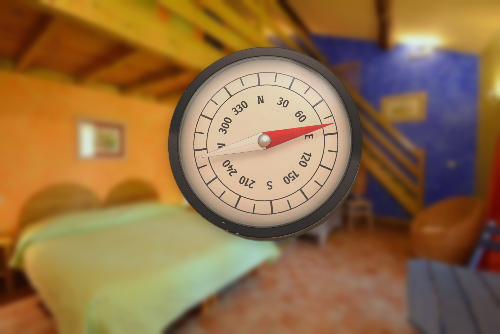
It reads 82.5; °
